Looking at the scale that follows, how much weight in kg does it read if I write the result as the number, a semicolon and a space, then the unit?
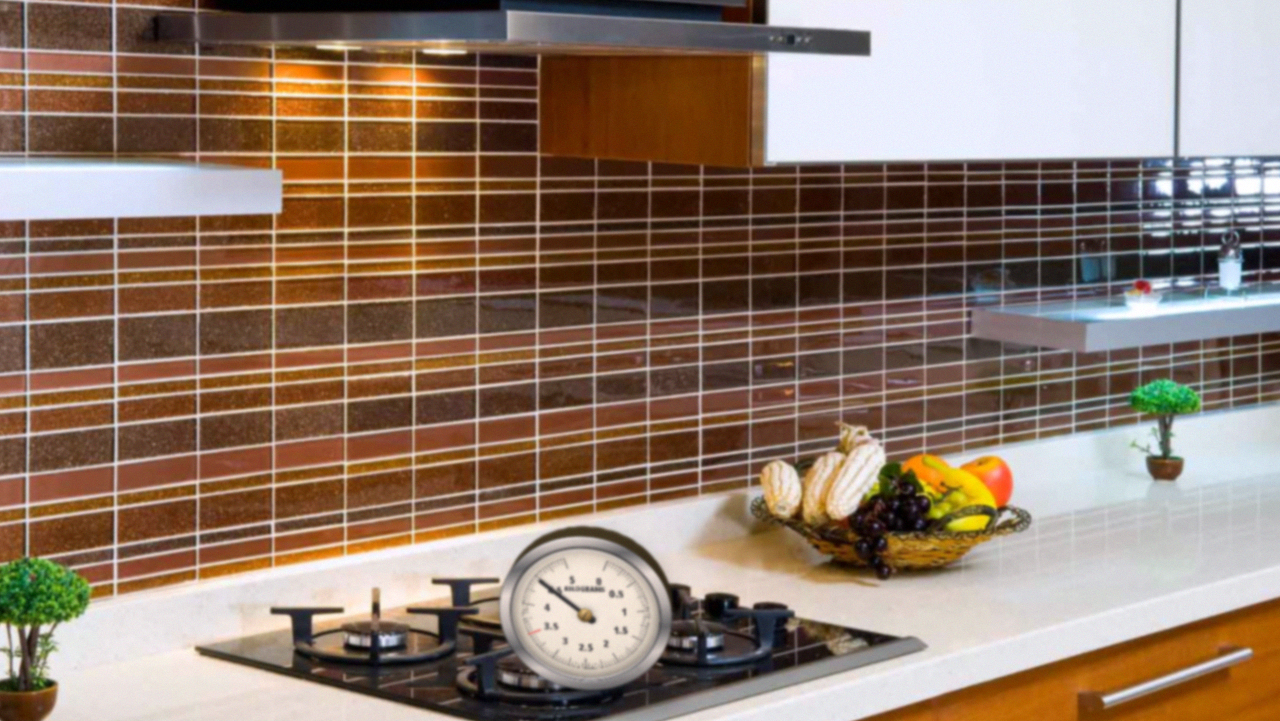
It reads 4.5; kg
